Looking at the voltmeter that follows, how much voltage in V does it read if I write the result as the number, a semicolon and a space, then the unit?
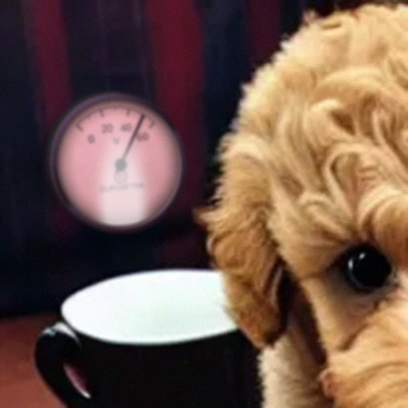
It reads 50; V
